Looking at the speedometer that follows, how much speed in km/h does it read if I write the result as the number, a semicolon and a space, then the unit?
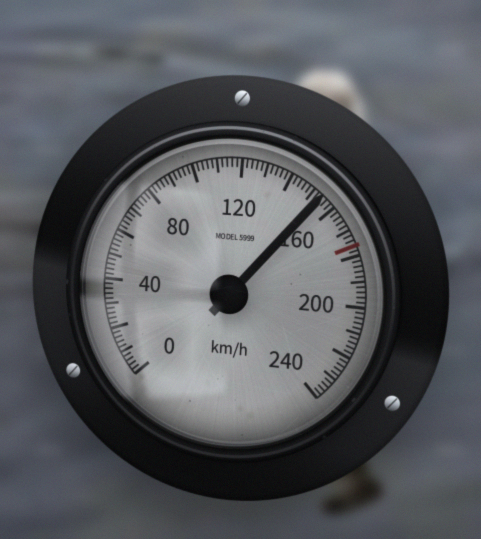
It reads 154; km/h
